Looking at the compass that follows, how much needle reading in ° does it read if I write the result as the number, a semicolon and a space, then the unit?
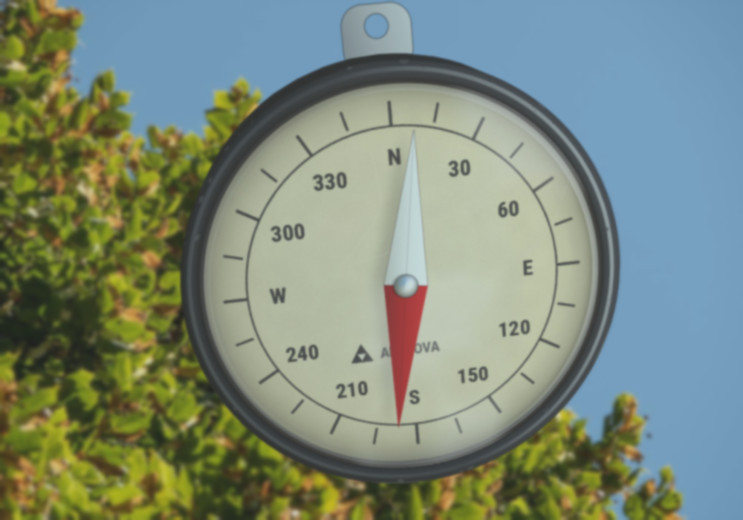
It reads 187.5; °
